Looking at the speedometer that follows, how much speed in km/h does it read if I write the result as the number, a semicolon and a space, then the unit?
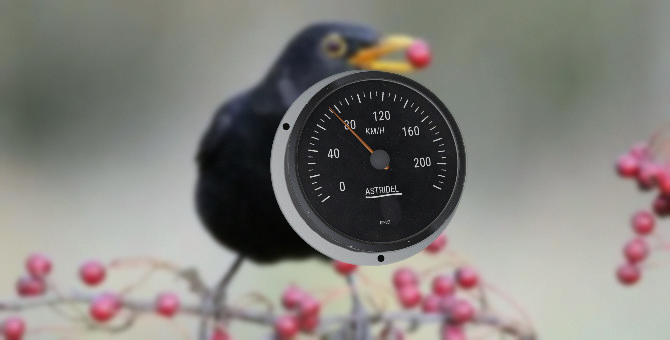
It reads 75; km/h
